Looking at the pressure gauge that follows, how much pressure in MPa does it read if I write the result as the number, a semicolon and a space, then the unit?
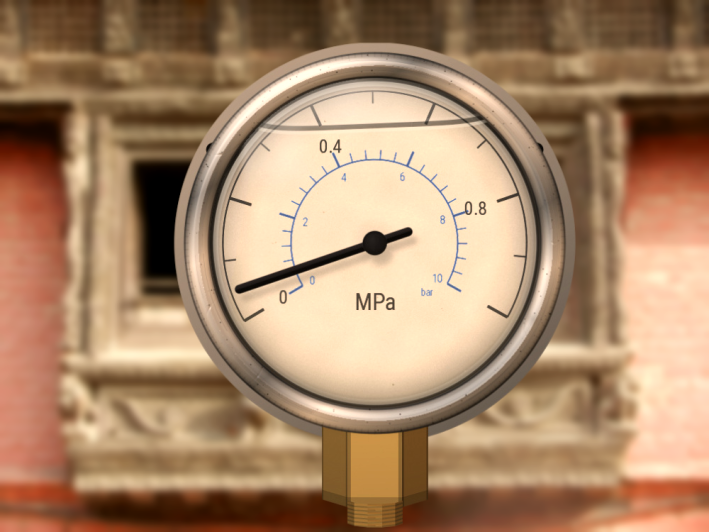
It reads 0.05; MPa
